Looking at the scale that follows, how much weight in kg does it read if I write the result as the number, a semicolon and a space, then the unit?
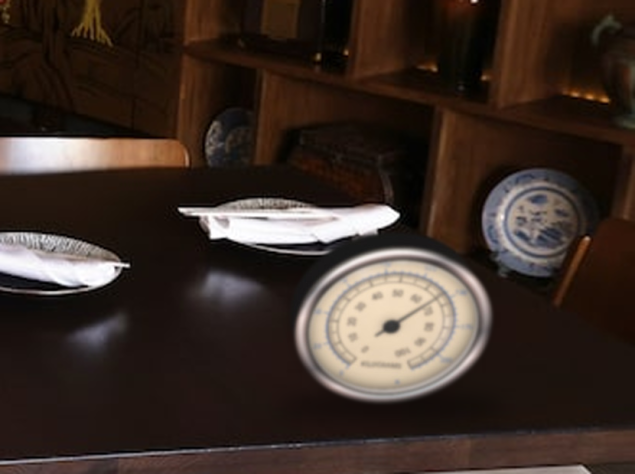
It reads 65; kg
